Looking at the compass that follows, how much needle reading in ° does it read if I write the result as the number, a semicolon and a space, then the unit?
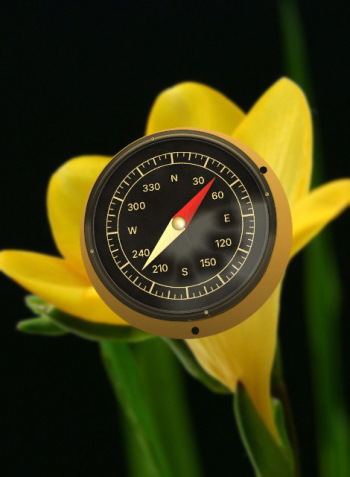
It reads 45; °
